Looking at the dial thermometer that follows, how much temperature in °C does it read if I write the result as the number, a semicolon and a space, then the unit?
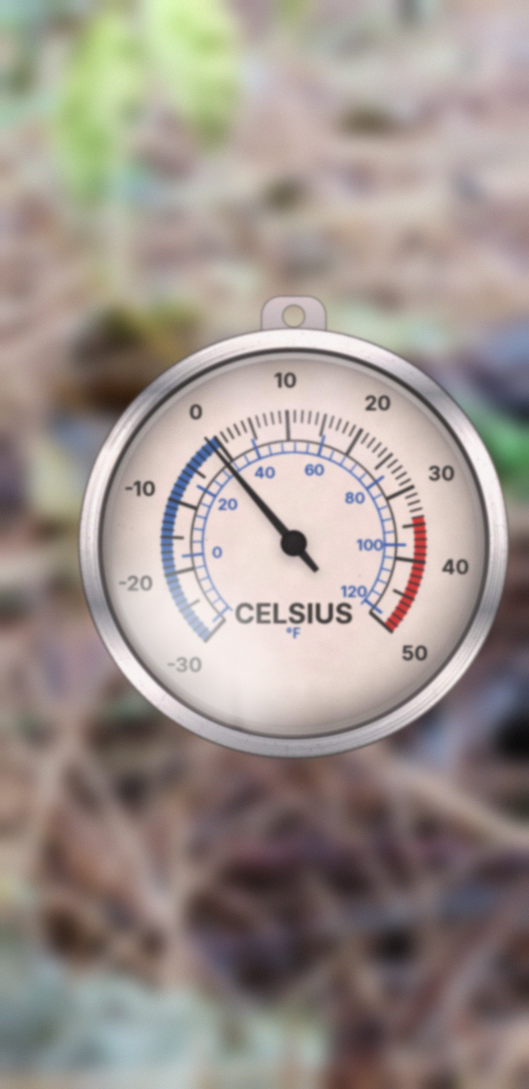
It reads -1; °C
